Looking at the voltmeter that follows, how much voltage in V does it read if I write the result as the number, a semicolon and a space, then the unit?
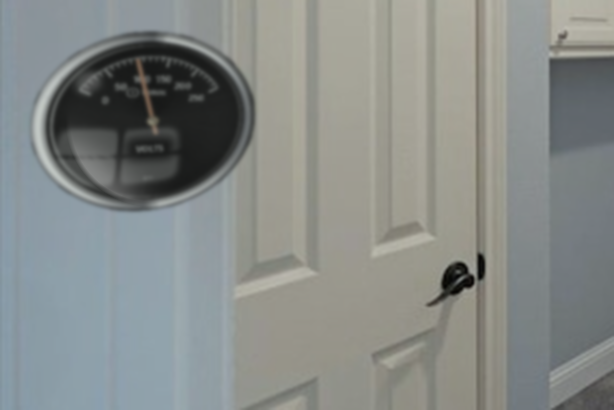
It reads 100; V
